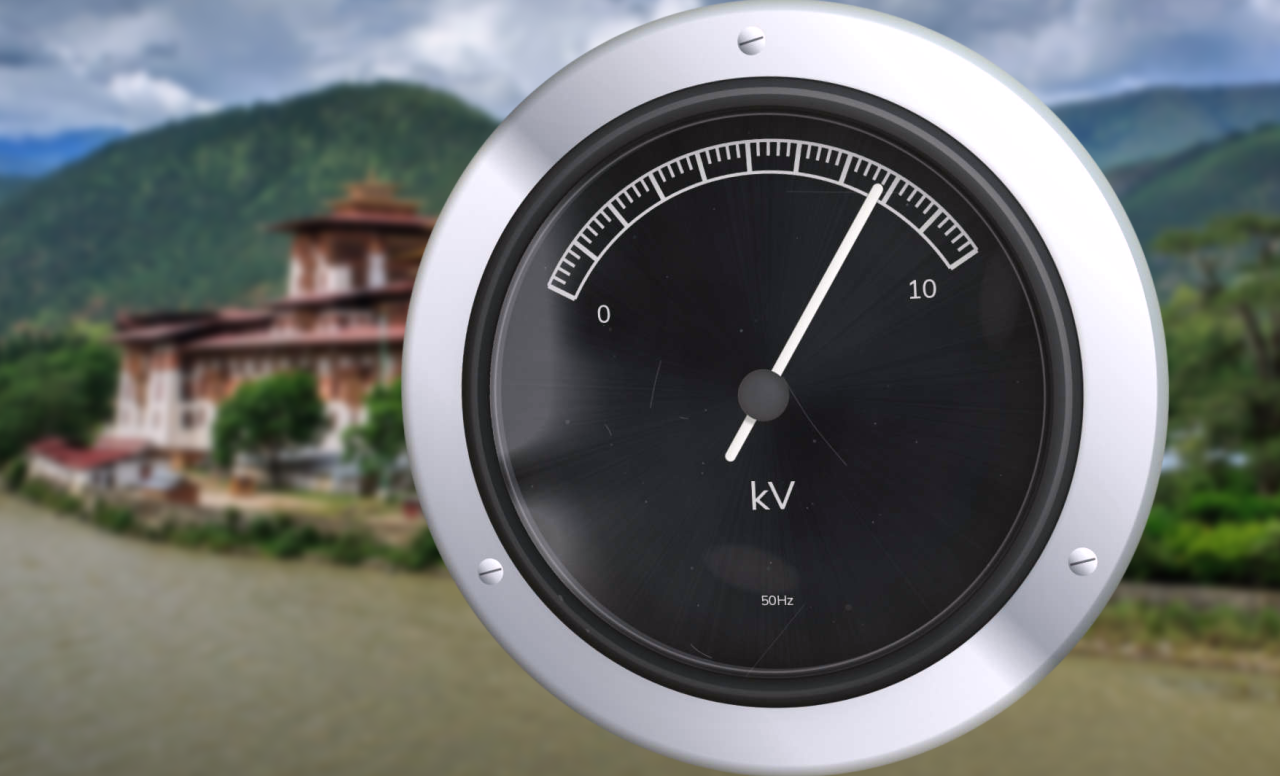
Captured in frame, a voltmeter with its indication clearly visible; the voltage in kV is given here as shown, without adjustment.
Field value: 7.8 kV
